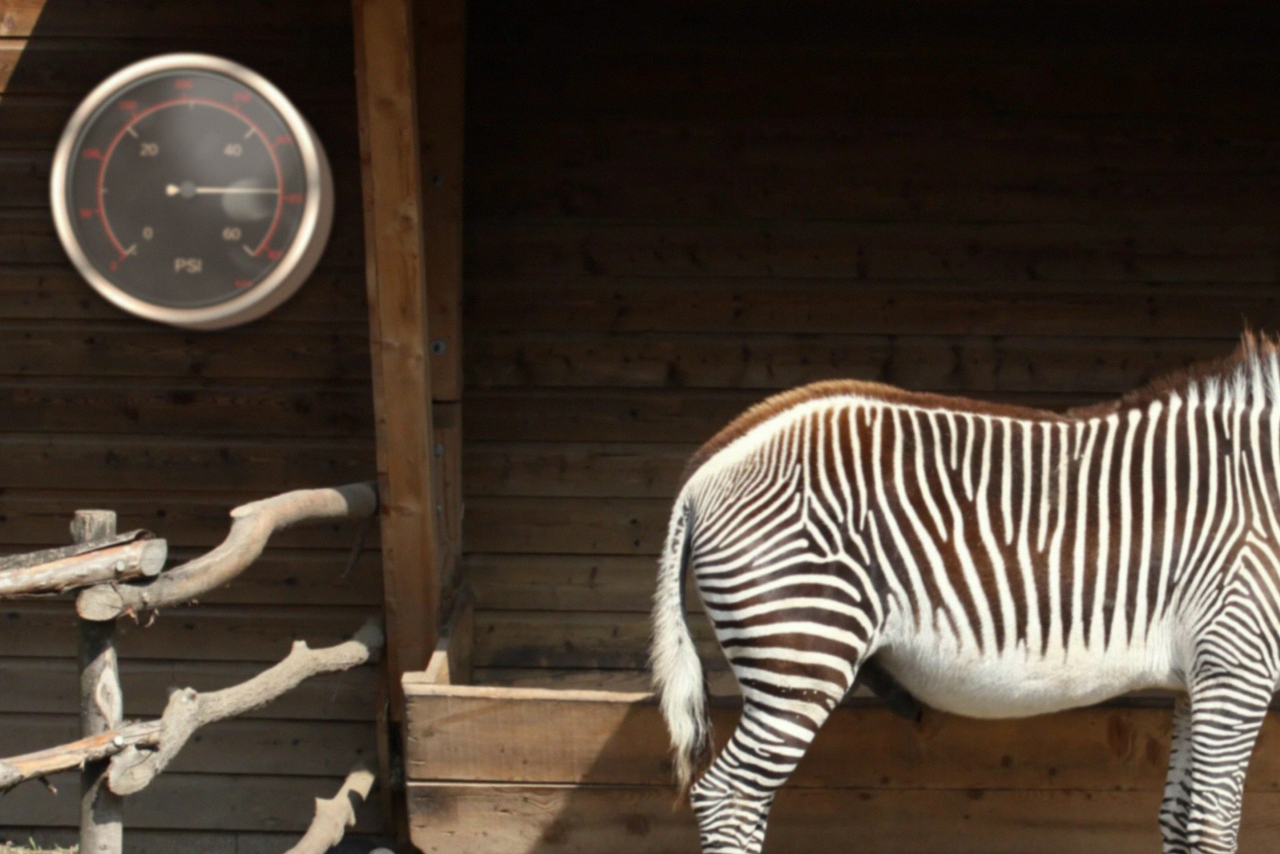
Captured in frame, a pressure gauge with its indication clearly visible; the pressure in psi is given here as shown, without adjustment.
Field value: 50 psi
